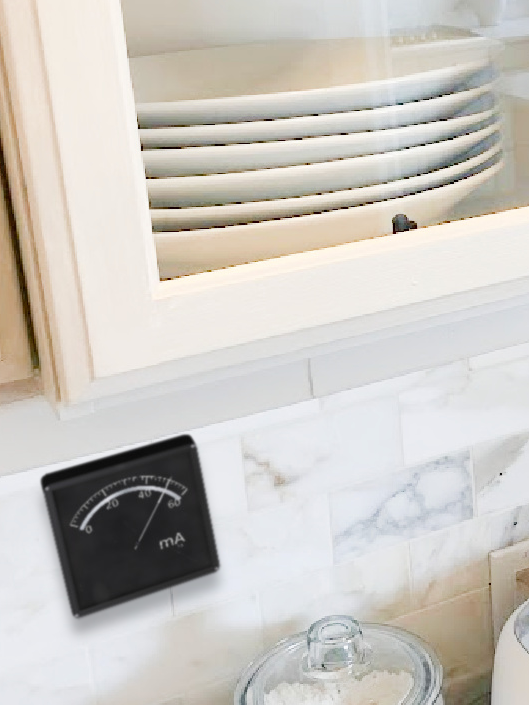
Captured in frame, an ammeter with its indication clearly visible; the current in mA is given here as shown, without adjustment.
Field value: 50 mA
